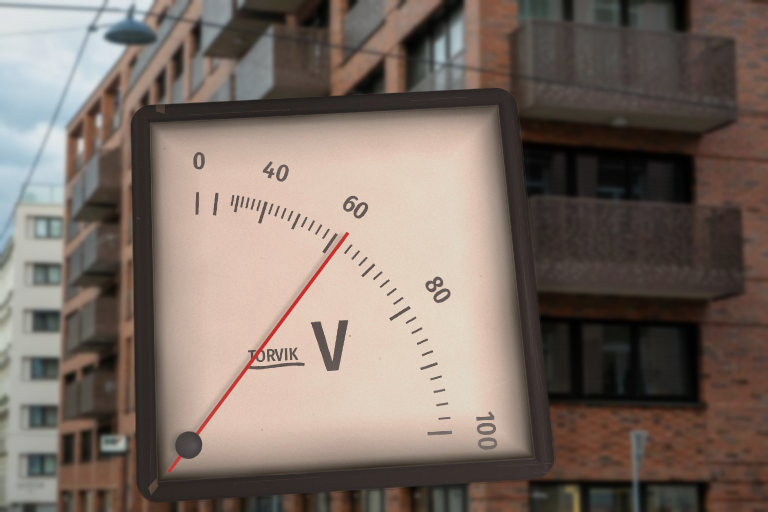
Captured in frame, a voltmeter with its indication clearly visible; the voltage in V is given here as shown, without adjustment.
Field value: 62 V
